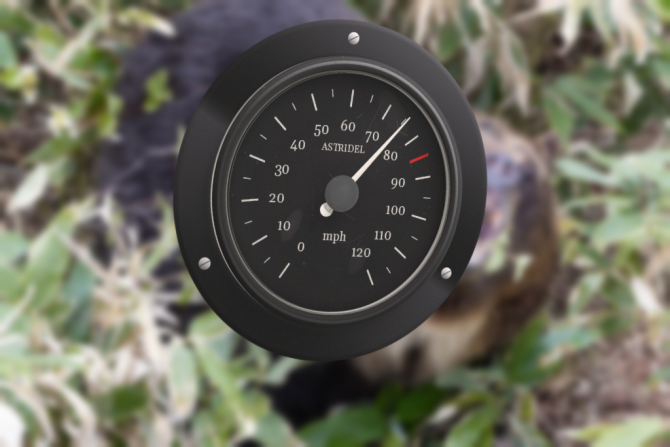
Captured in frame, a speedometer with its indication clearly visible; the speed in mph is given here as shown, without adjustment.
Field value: 75 mph
